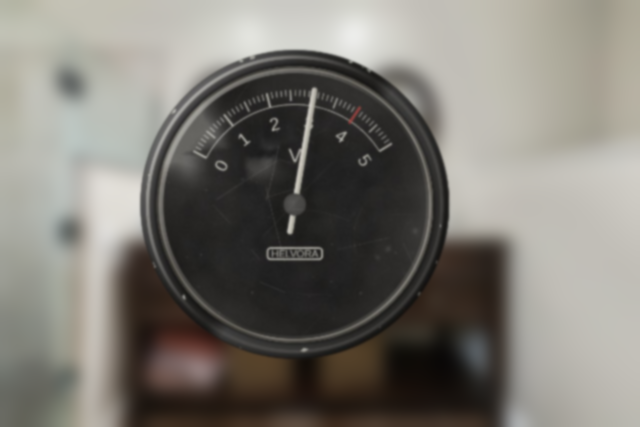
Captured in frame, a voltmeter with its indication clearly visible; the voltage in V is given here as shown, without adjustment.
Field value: 3 V
